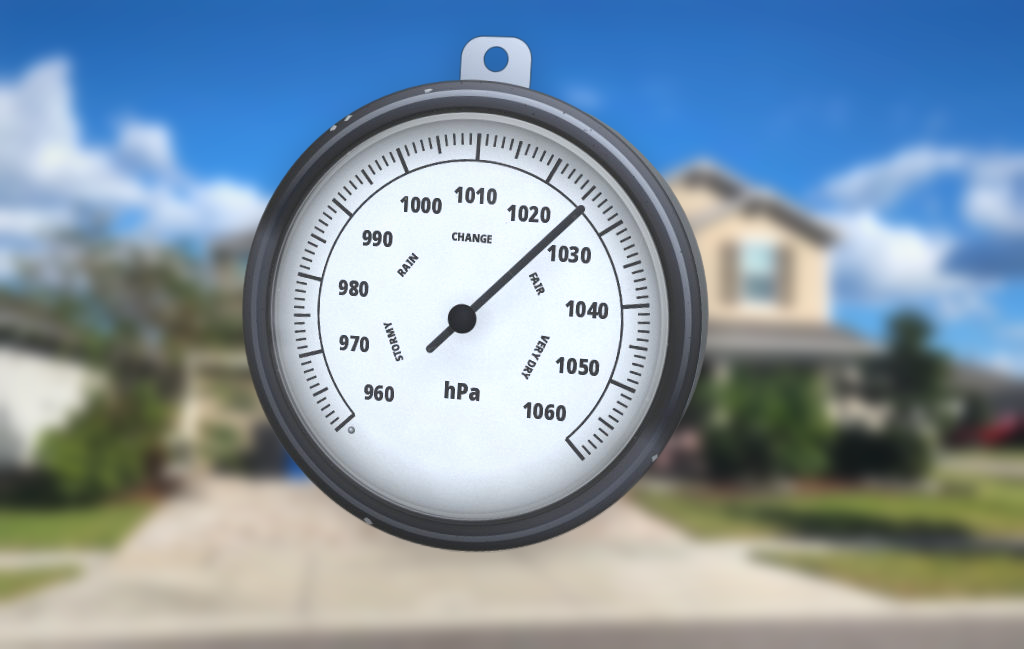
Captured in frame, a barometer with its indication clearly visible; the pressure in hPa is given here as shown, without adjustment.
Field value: 1026 hPa
